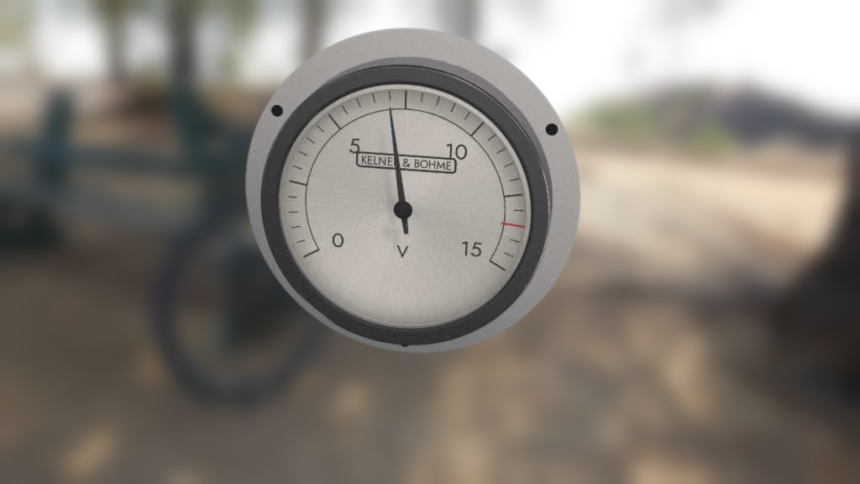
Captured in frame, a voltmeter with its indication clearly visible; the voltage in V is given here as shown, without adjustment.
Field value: 7 V
